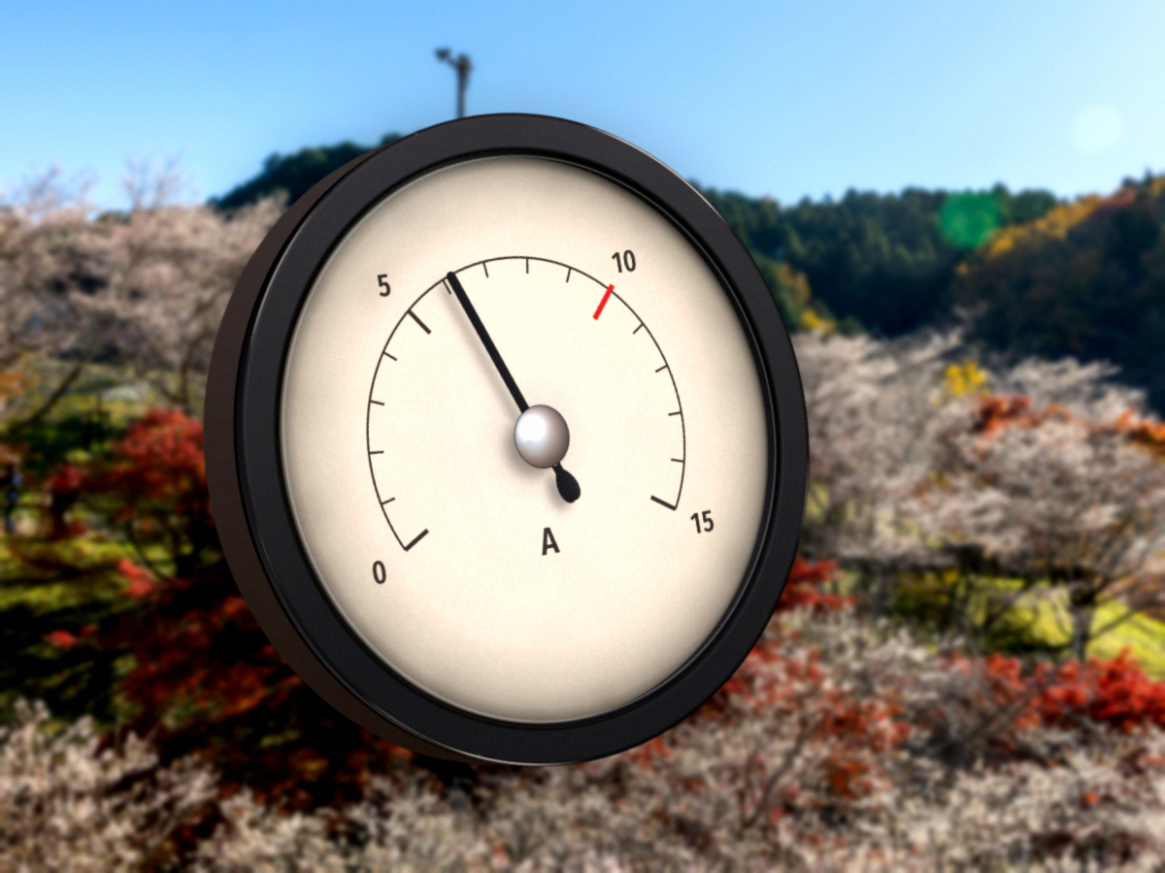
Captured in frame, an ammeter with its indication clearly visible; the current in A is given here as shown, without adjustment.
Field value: 6 A
